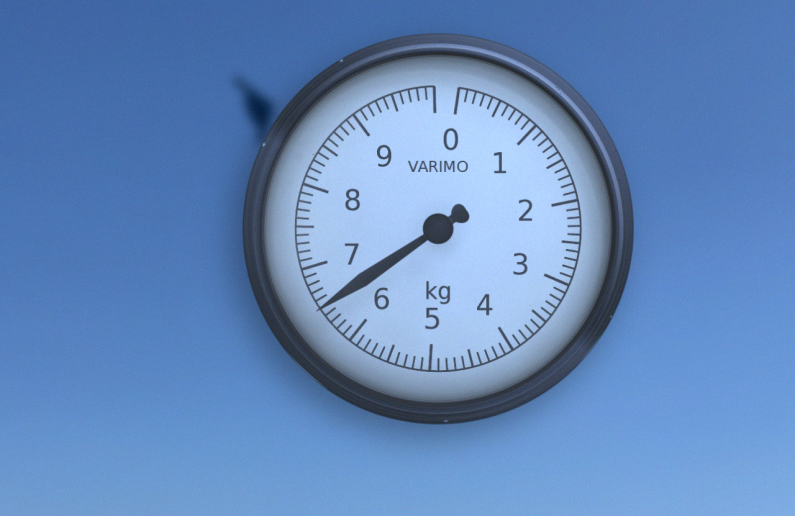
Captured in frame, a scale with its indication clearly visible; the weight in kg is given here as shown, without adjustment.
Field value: 6.5 kg
